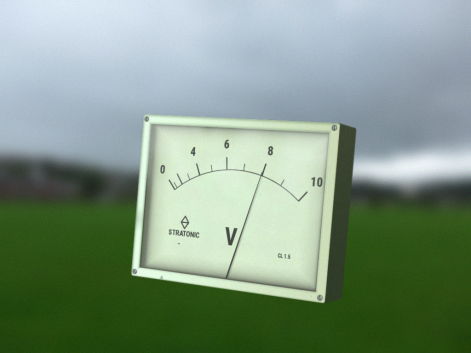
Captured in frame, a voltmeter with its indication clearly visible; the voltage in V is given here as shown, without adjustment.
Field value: 8 V
